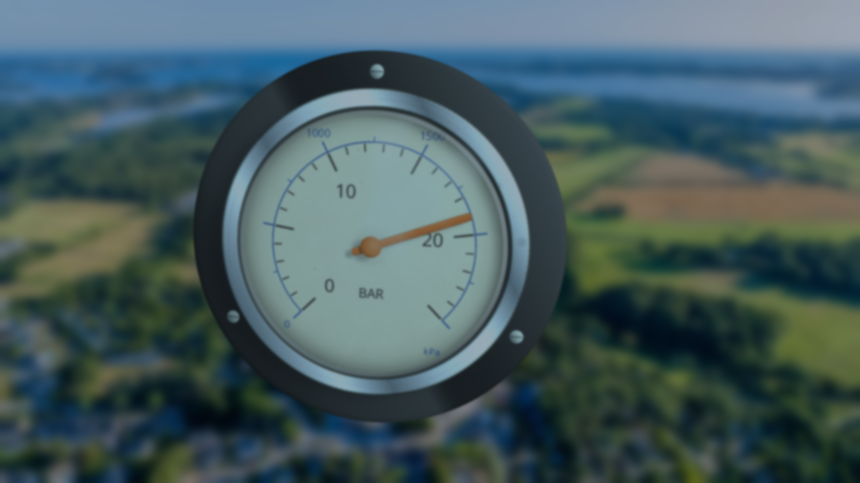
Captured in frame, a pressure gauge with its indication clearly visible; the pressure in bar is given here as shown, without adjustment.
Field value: 19 bar
